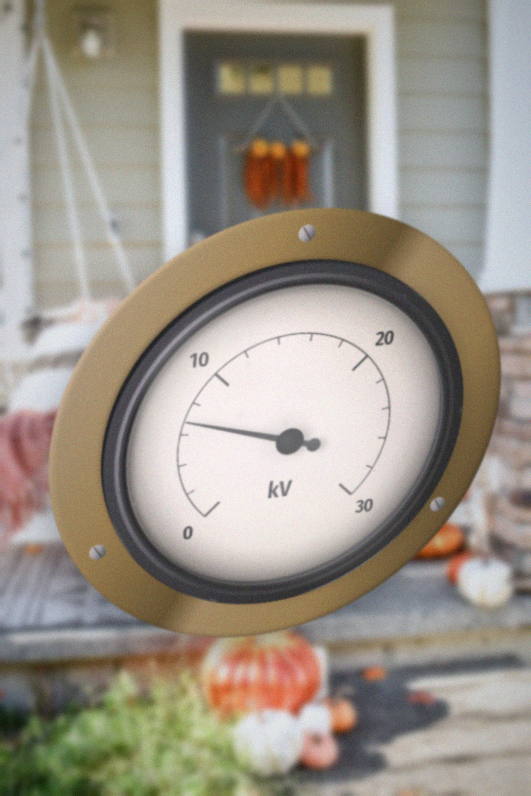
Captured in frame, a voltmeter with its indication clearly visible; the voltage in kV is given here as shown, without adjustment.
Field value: 7 kV
